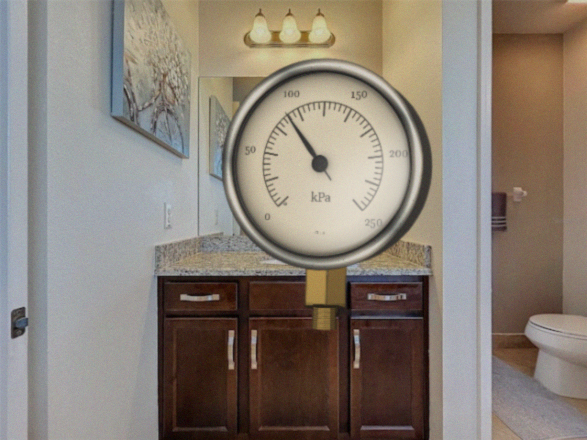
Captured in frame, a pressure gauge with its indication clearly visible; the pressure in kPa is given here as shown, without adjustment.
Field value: 90 kPa
